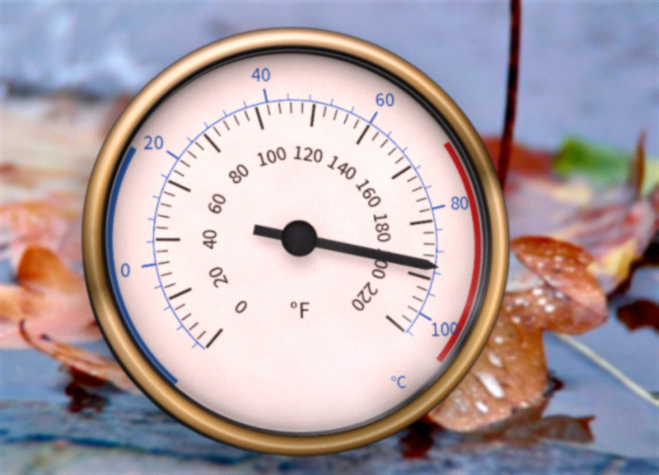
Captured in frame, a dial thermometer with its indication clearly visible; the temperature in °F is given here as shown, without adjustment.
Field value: 196 °F
